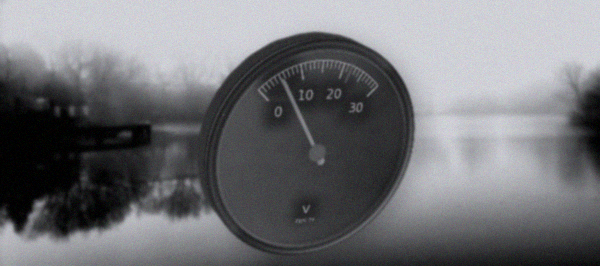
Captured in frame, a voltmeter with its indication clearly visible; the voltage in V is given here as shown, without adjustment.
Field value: 5 V
